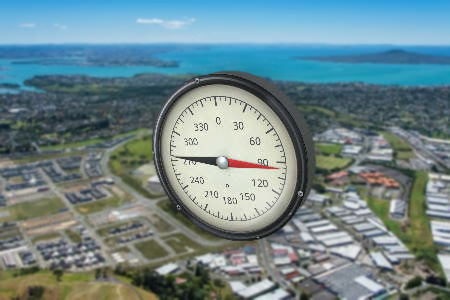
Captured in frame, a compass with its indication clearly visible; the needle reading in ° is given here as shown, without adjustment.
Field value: 95 °
